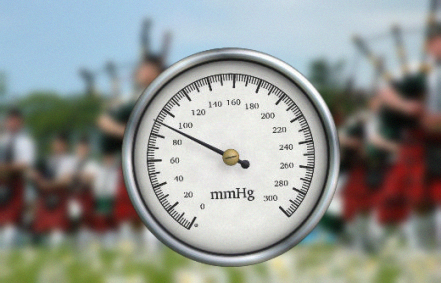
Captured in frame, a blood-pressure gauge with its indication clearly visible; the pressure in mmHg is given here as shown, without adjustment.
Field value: 90 mmHg
